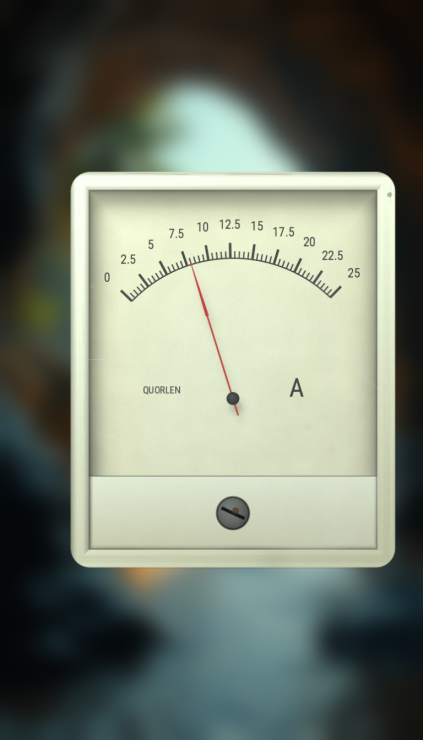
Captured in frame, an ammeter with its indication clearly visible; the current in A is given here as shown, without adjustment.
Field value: 8 A
